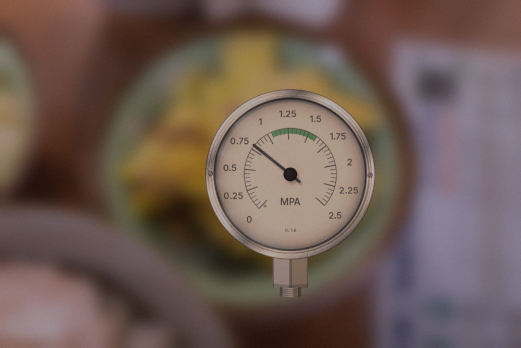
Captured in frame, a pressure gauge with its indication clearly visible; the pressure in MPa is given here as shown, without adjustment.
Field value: 0.8 MPa
